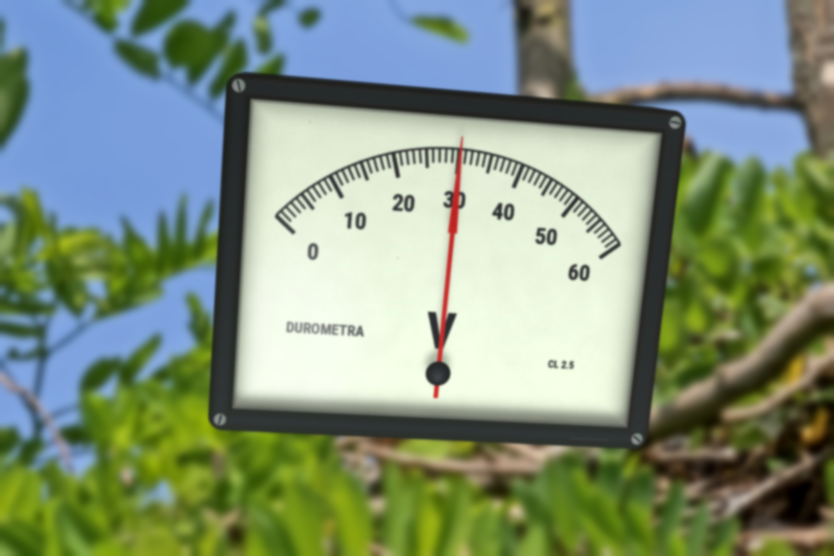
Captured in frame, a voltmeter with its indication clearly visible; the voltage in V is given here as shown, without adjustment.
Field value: 30 V
